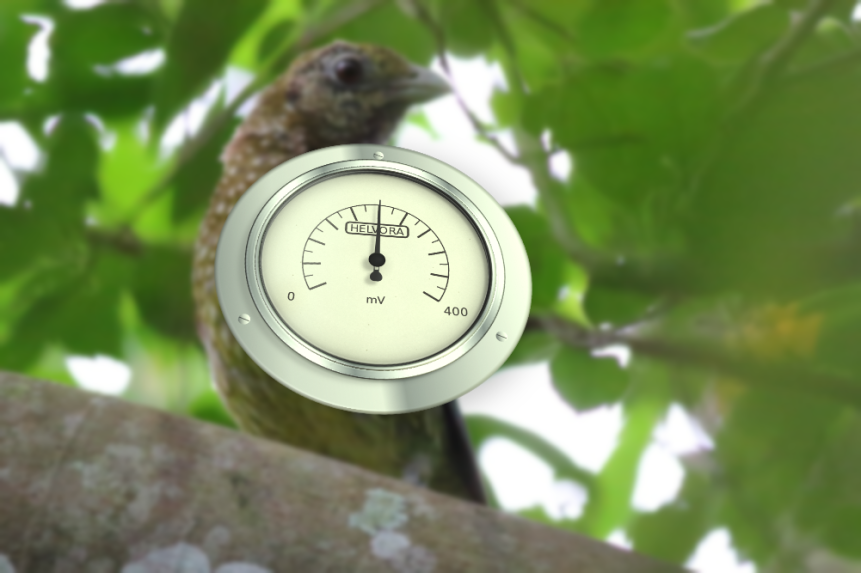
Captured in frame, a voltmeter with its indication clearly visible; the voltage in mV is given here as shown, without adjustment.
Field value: 200 mV
